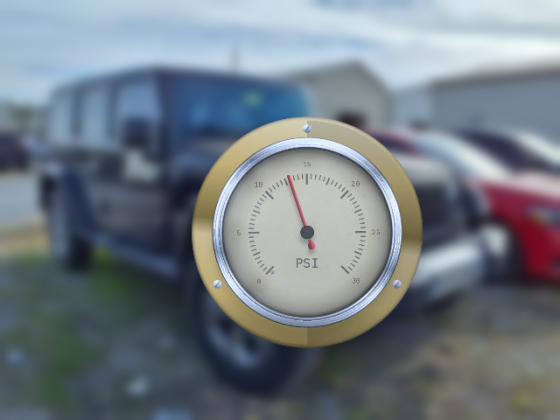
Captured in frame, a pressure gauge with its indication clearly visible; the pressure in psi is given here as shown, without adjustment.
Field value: 13 psi
